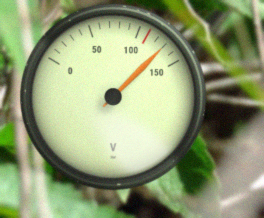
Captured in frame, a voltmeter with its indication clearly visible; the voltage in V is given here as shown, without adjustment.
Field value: 130 V
